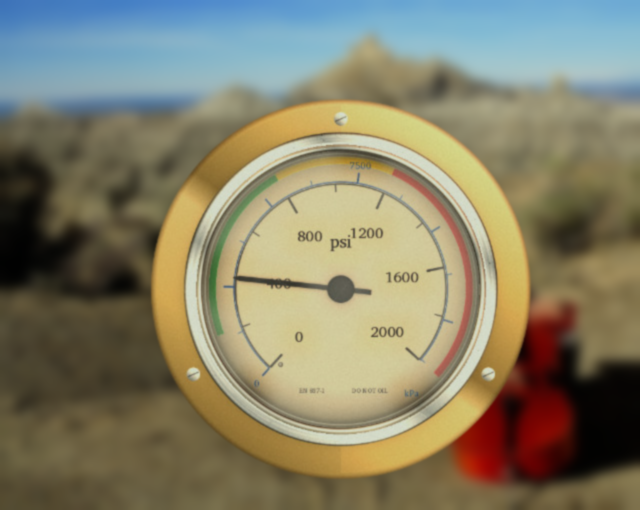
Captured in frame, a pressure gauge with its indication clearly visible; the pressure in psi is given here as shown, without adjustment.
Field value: 400 psi
